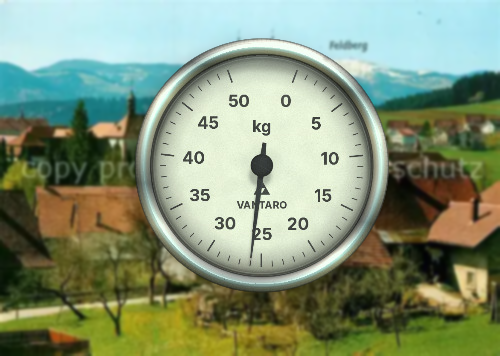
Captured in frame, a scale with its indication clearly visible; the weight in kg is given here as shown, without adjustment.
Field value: 26 kg
